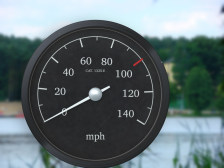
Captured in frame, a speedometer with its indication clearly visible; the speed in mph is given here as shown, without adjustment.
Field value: 0 mph
